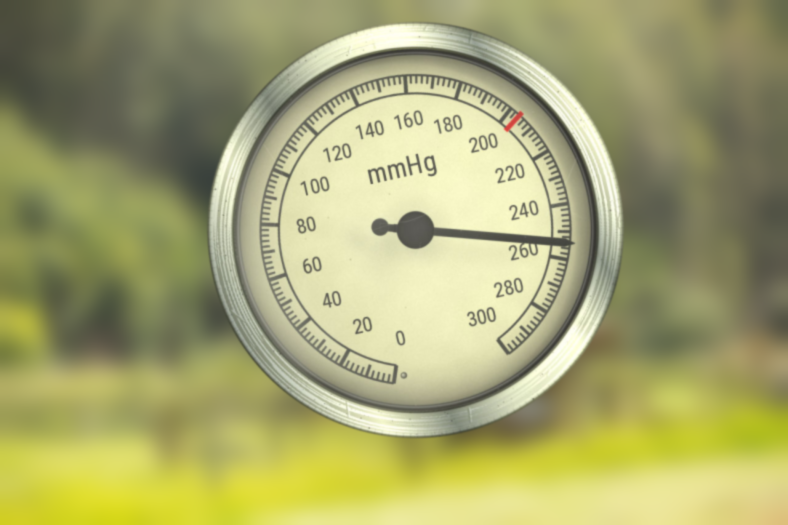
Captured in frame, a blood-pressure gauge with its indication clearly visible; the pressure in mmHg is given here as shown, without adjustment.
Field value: 254 mmHg
